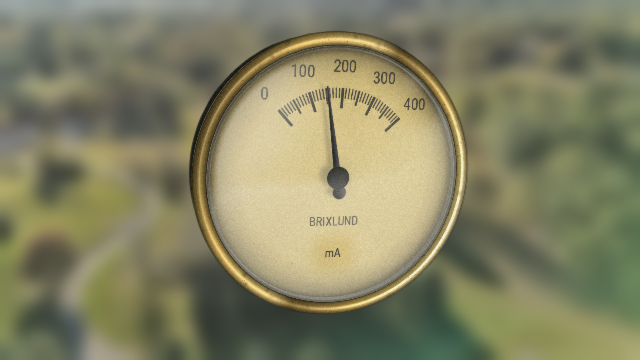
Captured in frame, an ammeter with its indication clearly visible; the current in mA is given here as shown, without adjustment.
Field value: 150 mA
